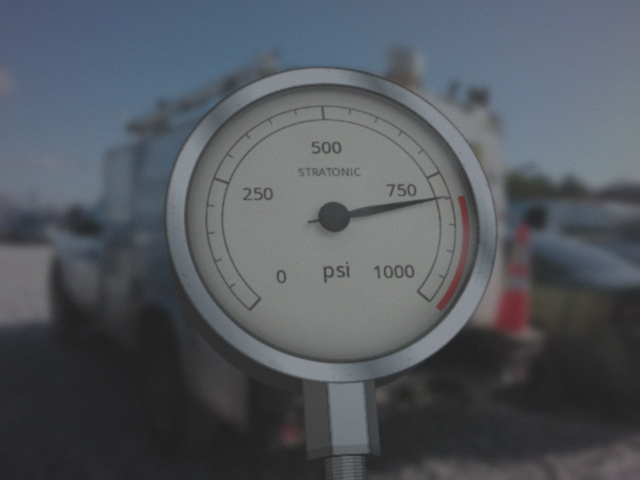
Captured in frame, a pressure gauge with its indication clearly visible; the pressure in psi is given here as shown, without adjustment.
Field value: 800 psi
